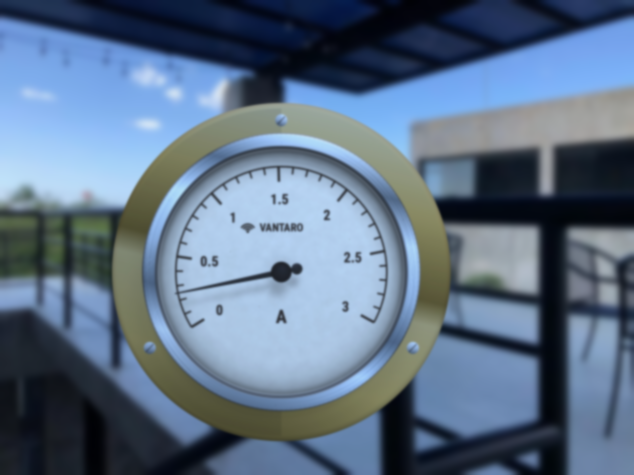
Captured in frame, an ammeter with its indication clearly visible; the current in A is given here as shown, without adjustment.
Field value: 0.25 A
